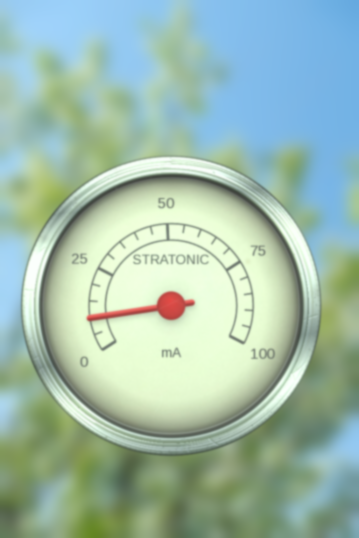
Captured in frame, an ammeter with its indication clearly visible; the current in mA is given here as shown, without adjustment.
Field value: 10 mA
